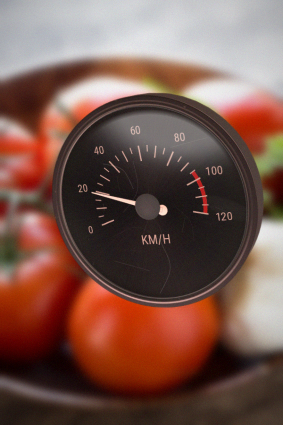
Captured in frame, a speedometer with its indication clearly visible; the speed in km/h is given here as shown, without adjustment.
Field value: 20 km/h
